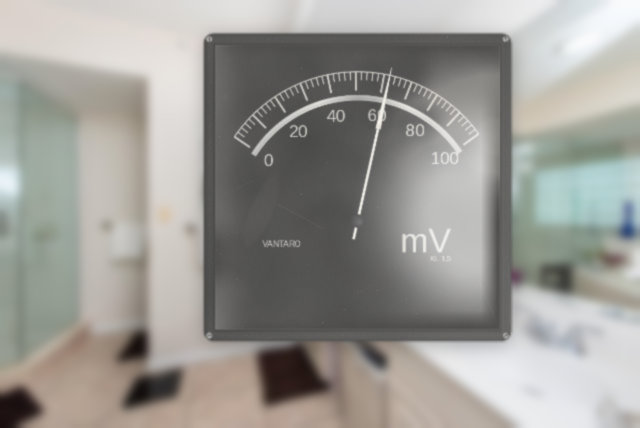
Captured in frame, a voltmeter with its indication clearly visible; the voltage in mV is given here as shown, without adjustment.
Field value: 62 mV
